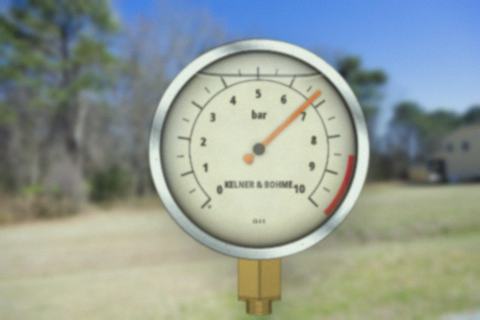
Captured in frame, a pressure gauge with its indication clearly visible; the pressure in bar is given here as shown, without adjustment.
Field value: 6.75 bar
